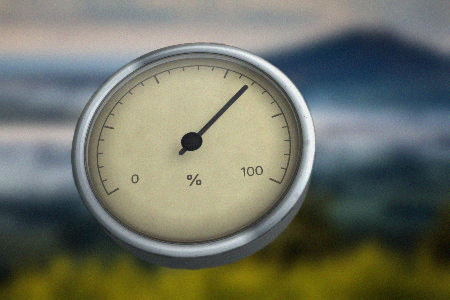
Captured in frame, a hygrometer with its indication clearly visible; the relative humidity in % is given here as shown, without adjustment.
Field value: 68 %
